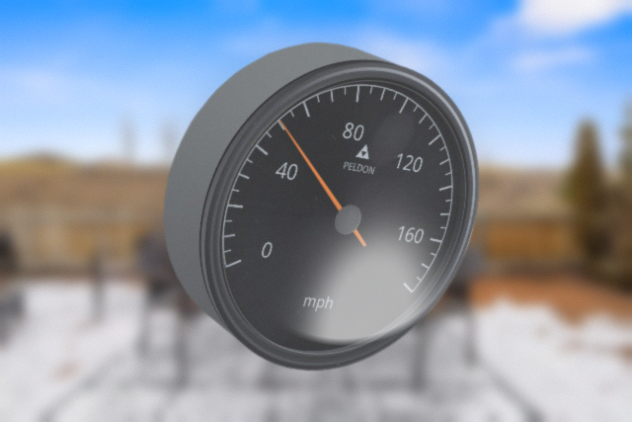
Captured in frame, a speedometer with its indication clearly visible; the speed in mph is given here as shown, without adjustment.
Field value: 50 mph
